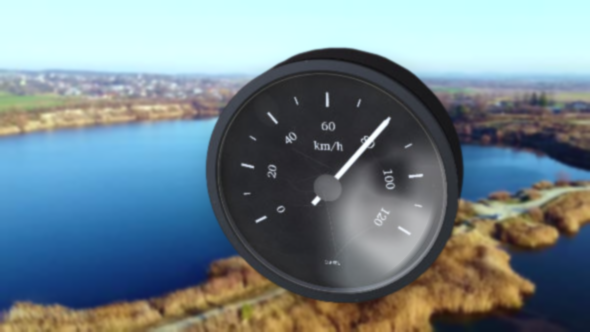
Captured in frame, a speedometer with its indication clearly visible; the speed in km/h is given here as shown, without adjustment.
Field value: 80 km/h
